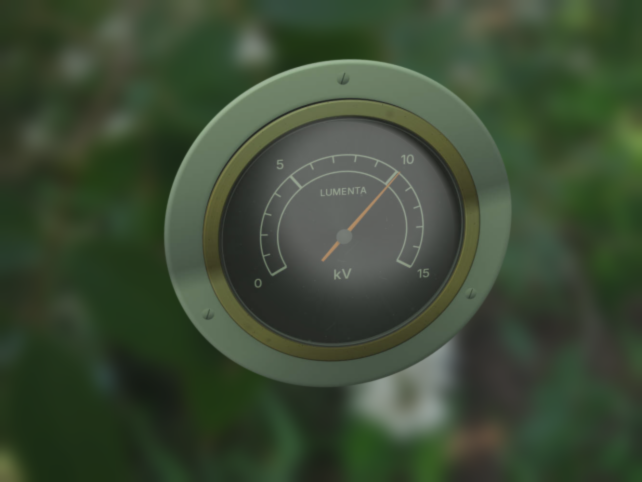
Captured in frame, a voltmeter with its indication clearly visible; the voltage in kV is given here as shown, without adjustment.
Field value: 10 kV
